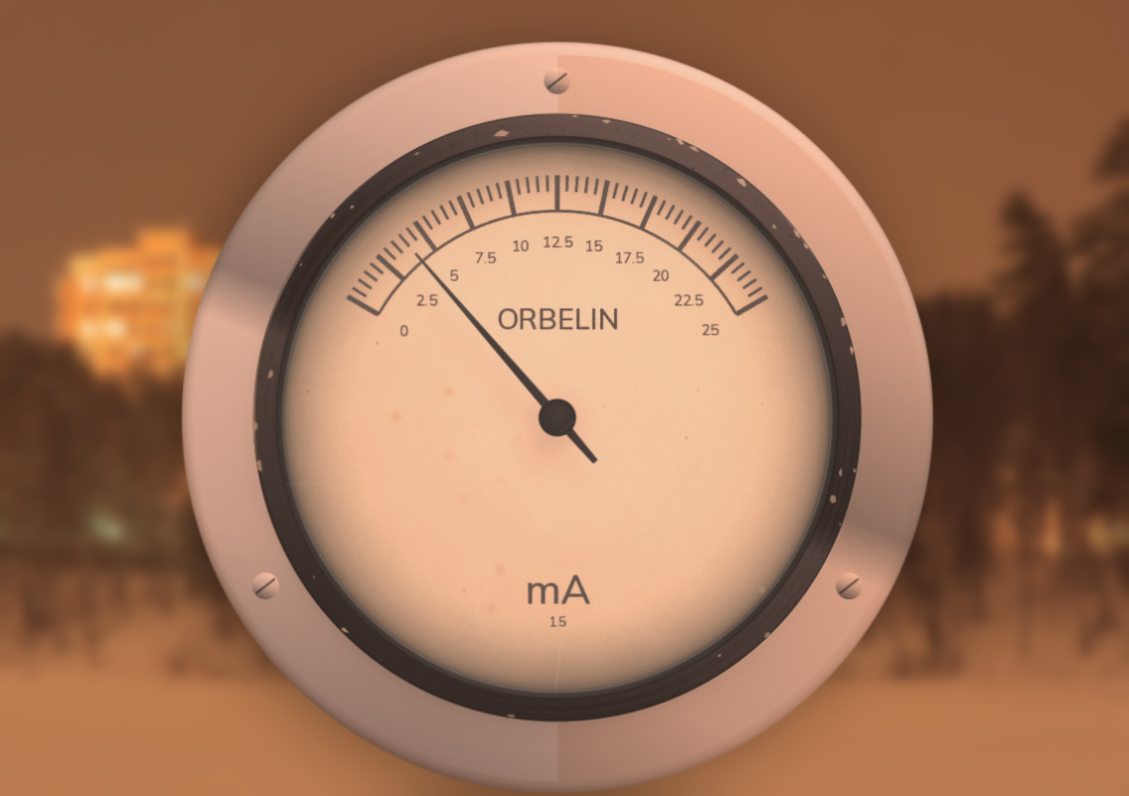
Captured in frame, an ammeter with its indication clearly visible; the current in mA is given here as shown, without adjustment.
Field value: 4 mA
